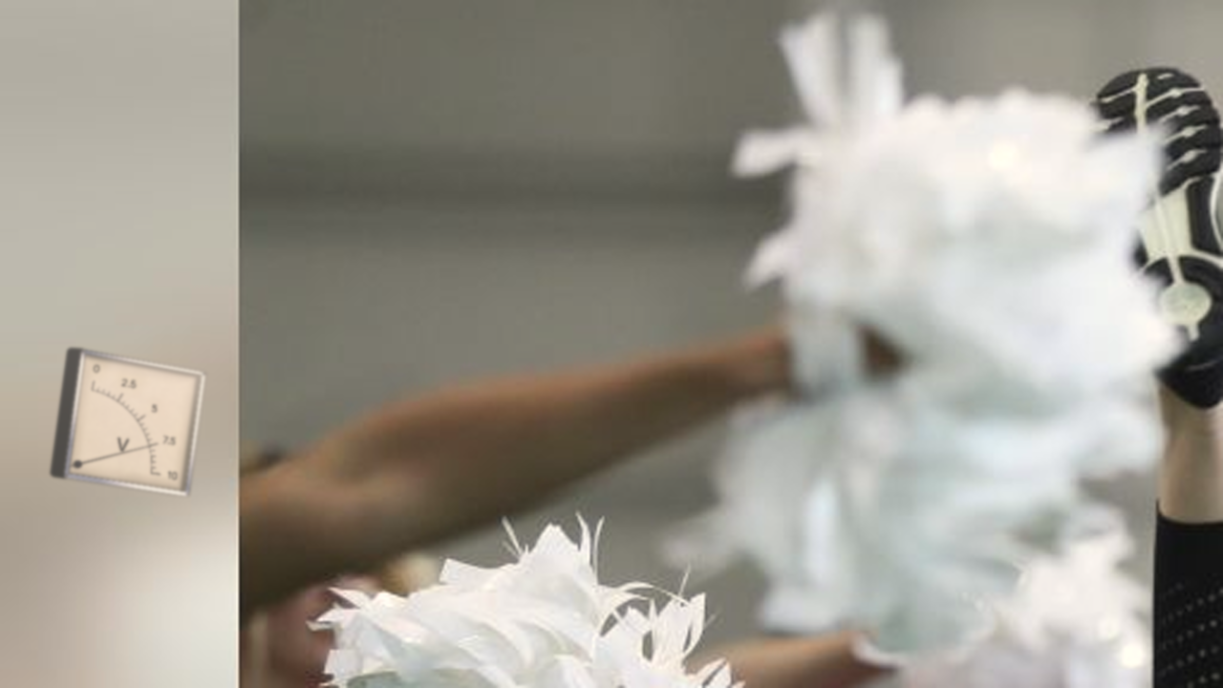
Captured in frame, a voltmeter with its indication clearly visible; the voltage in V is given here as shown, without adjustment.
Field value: 7.5 V
